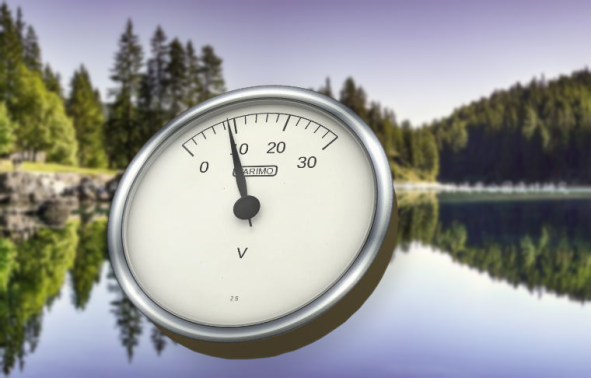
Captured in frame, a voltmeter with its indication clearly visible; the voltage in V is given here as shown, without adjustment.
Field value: 9 V
